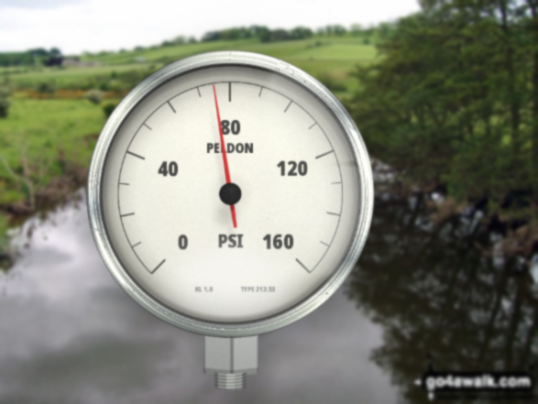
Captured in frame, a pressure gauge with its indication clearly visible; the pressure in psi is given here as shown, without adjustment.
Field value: 75 psi
